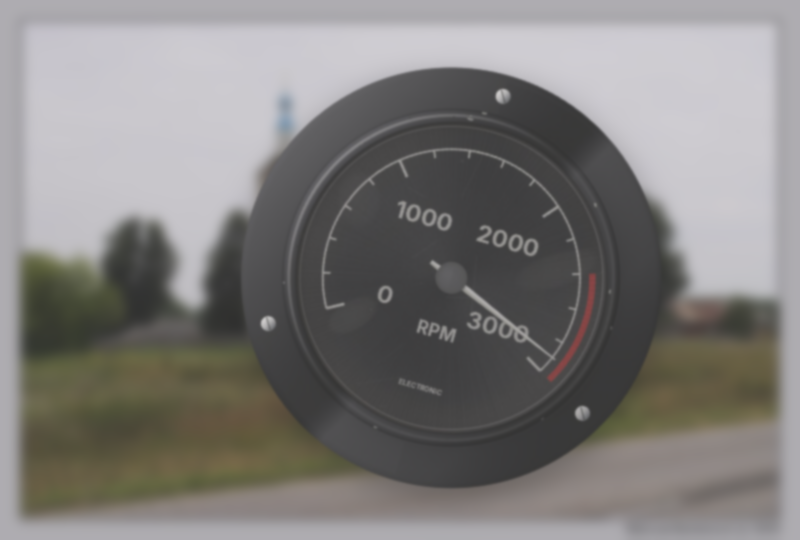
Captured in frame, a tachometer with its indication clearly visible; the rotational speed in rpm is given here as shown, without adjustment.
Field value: 2900 rpm
